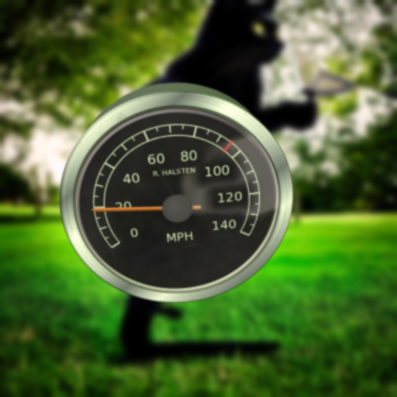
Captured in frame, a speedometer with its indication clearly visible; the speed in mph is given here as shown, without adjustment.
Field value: 20 mph
